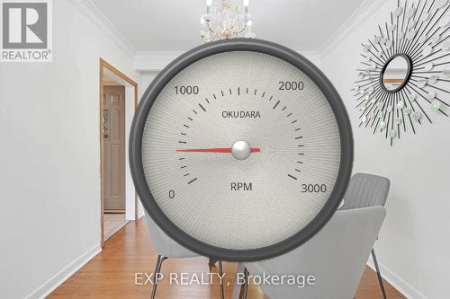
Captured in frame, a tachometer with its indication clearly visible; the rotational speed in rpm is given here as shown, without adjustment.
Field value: 400 rpm
